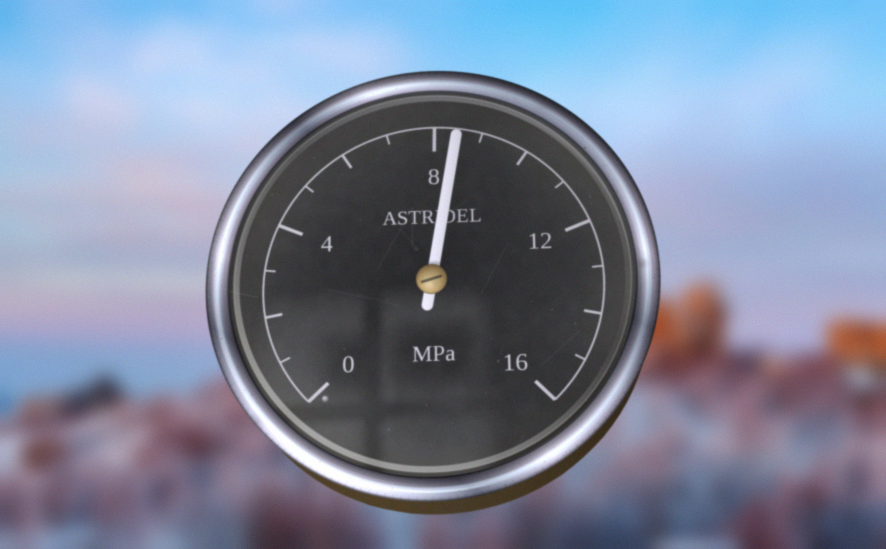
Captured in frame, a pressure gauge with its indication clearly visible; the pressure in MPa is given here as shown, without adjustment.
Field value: 8.5 MPa
